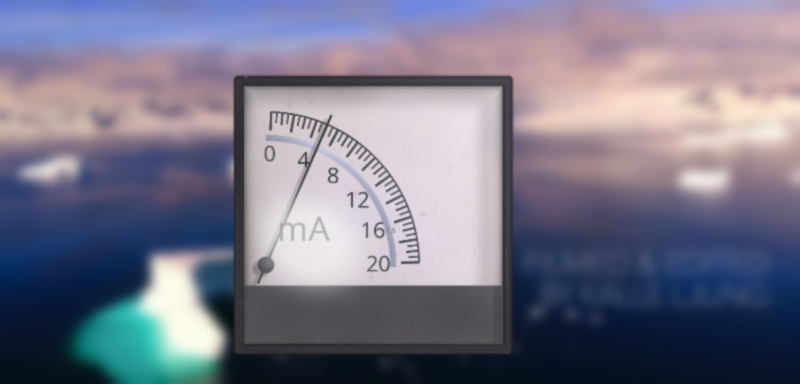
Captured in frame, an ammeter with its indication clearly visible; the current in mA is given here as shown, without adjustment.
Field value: 5 mA
